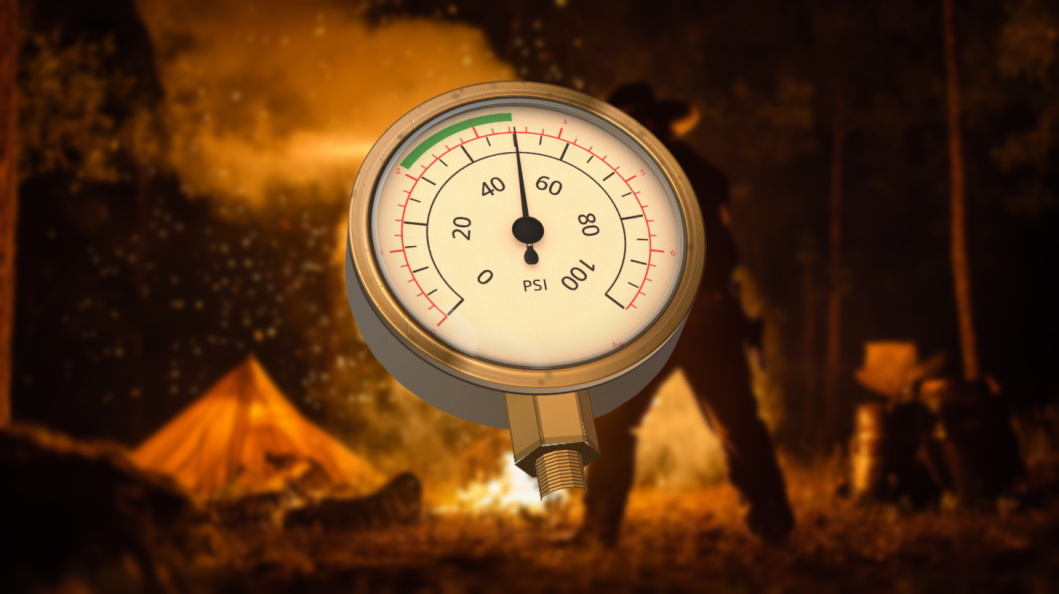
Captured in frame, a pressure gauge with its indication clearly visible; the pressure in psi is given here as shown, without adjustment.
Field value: 50 psi
